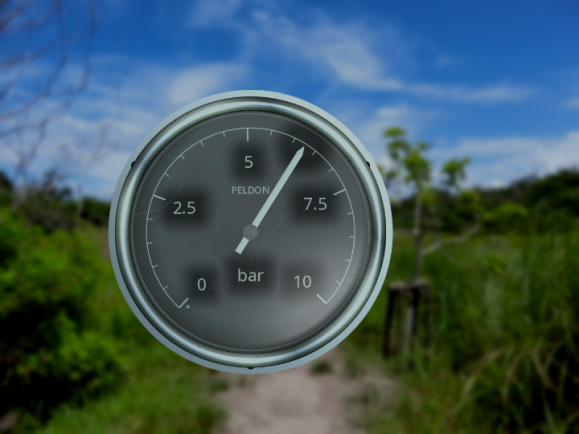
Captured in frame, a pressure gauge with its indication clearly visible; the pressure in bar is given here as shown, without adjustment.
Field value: 6.25 bar
